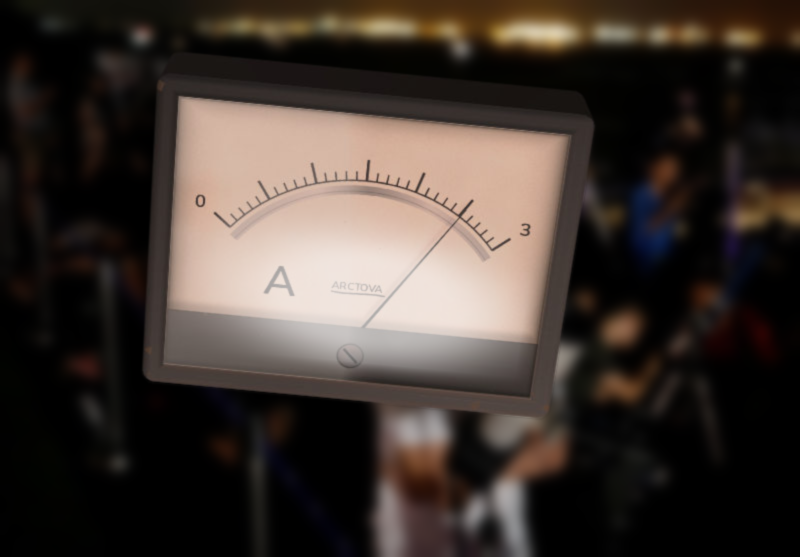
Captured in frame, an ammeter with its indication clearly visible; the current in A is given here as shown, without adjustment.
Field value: 2.5 A
